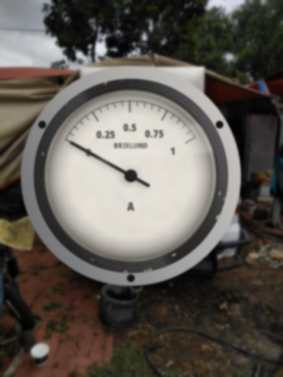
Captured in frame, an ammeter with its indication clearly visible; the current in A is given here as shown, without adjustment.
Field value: 0 A
